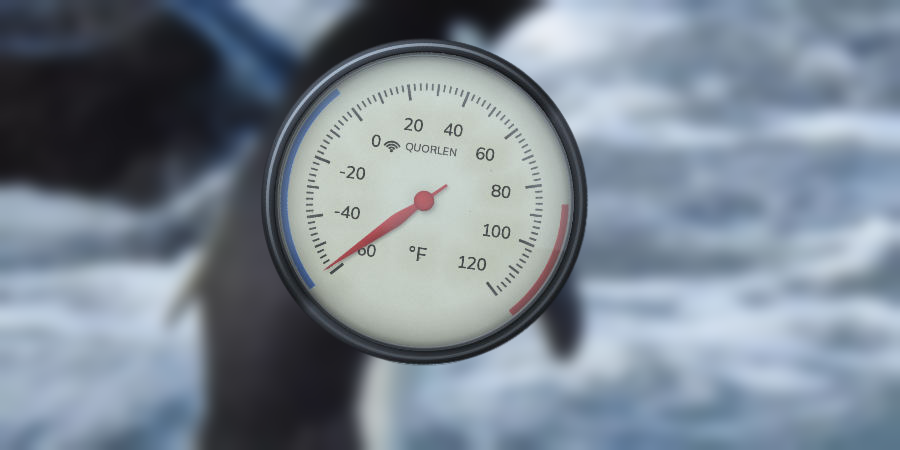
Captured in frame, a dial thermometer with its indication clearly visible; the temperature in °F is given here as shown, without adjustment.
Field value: -58 °F
